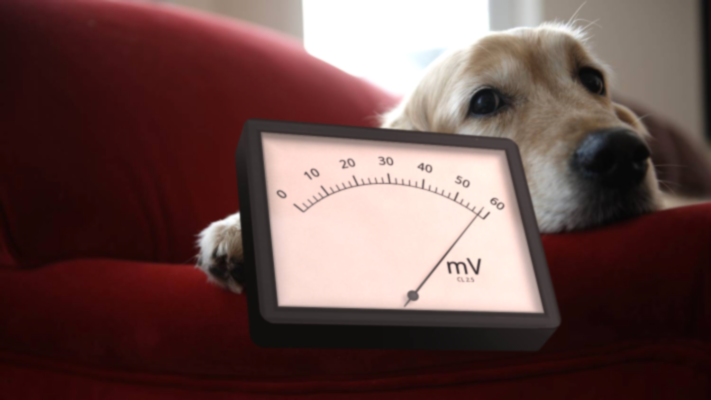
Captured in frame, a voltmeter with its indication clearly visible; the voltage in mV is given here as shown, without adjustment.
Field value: 58 mV
